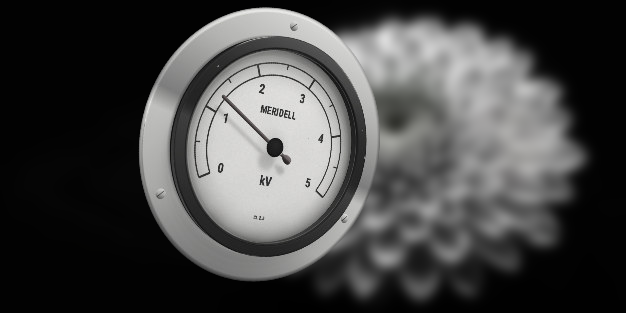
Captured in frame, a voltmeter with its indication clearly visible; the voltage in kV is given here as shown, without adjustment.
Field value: 1.25 kV
